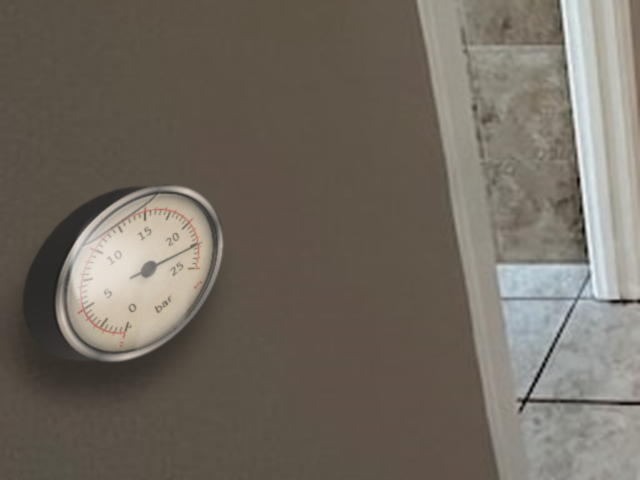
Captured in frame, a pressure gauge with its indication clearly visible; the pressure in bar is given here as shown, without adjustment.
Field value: 22.5 bar
